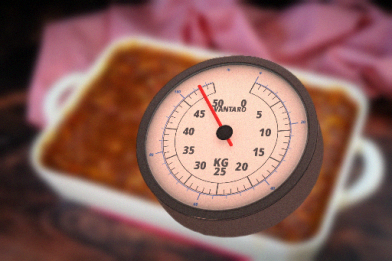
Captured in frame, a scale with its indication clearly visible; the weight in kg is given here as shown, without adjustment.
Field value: 48 kg
